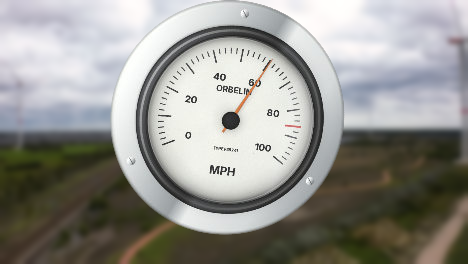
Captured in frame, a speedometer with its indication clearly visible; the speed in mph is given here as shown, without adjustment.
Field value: 60 mph
